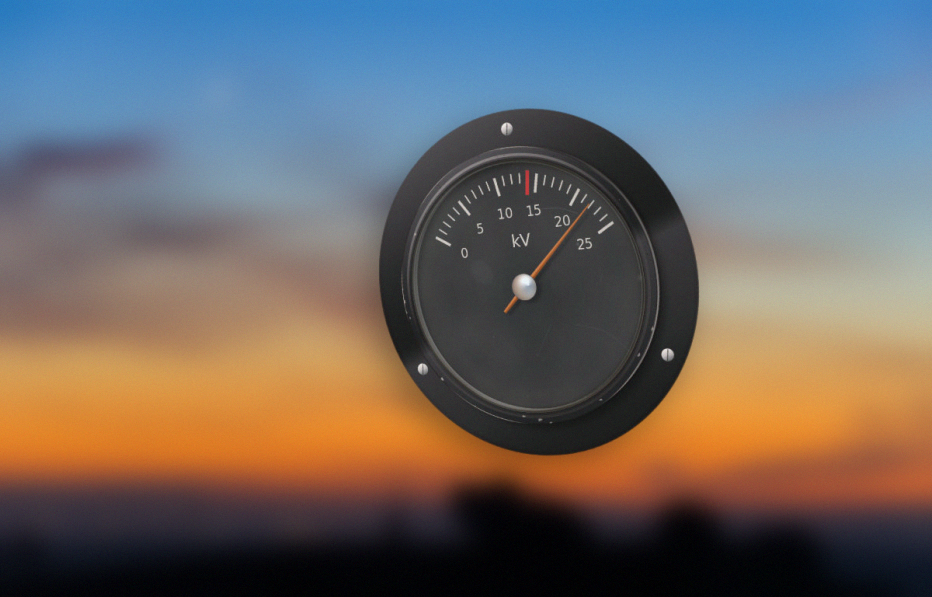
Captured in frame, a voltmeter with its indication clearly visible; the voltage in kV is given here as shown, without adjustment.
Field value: 22 kV
